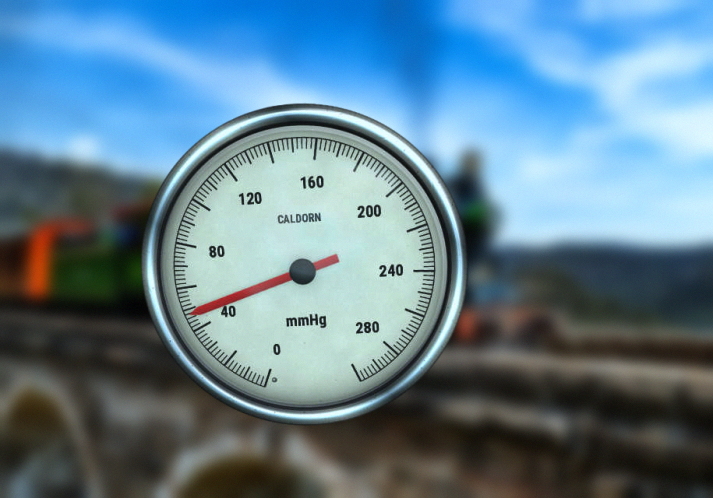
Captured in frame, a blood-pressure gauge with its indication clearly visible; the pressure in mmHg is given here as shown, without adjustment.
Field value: 48 mmHg
